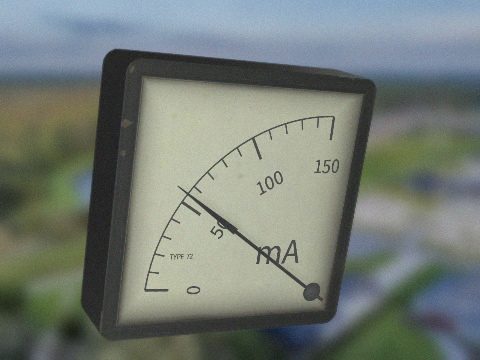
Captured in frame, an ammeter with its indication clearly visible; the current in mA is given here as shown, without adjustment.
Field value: 55 mA
